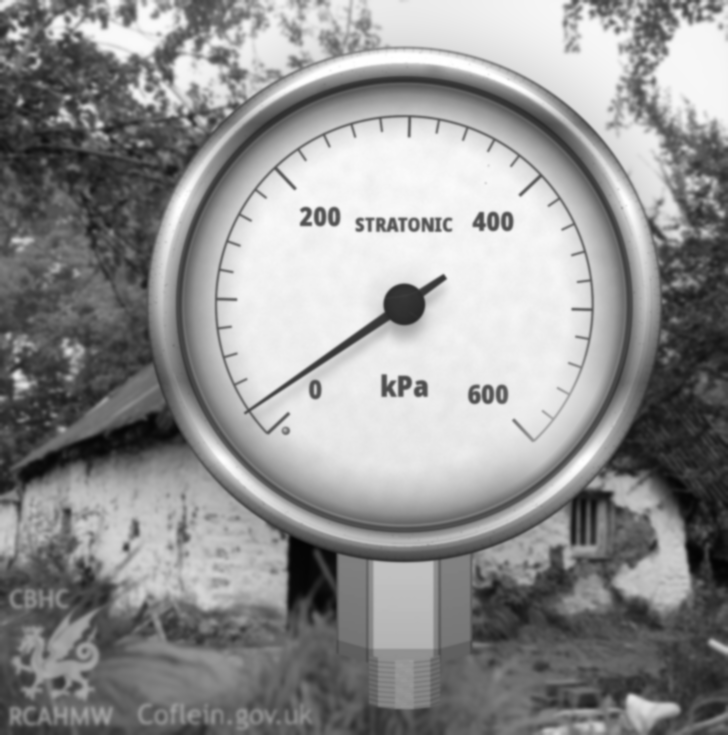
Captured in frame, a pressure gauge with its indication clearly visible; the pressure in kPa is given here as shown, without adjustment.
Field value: 20 kPa
